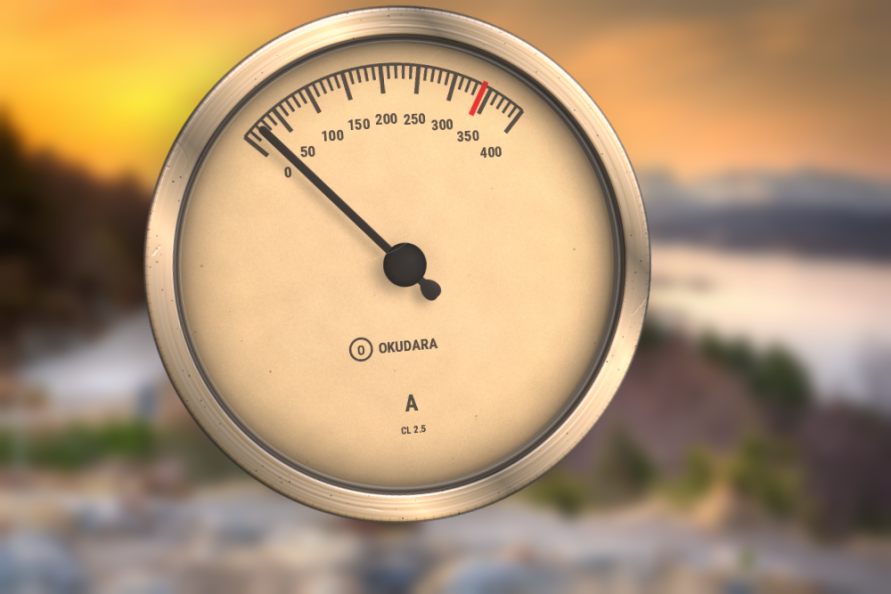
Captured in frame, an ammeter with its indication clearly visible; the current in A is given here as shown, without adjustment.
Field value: 20 A
